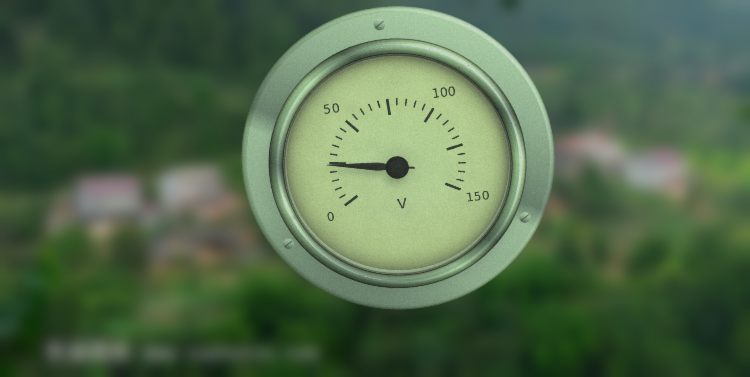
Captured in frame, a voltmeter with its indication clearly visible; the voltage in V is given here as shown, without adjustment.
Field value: 25 V
